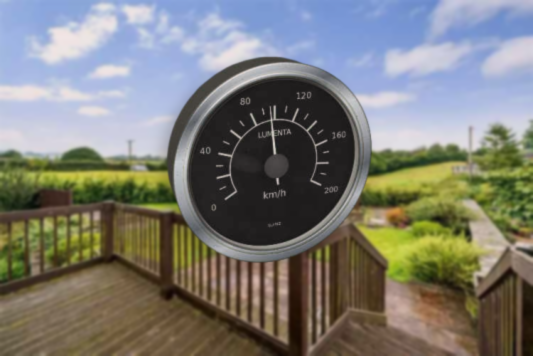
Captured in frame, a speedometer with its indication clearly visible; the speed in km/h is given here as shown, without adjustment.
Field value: 95 km/h
